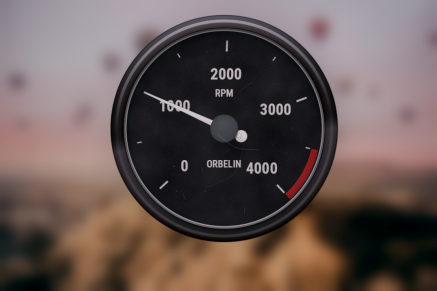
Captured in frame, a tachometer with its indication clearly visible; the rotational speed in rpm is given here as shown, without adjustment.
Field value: 1000 rpm
